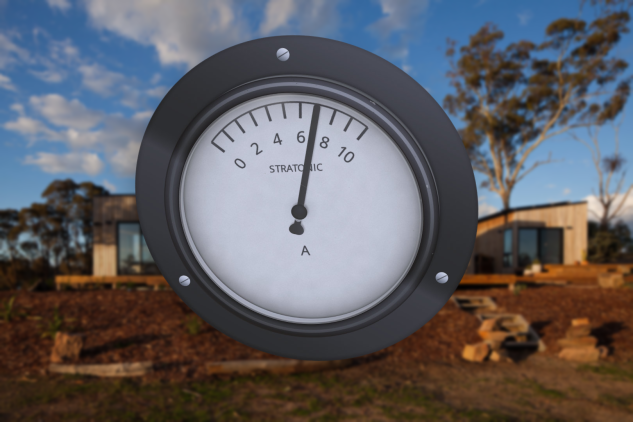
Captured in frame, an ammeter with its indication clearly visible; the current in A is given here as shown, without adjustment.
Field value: 7 A
